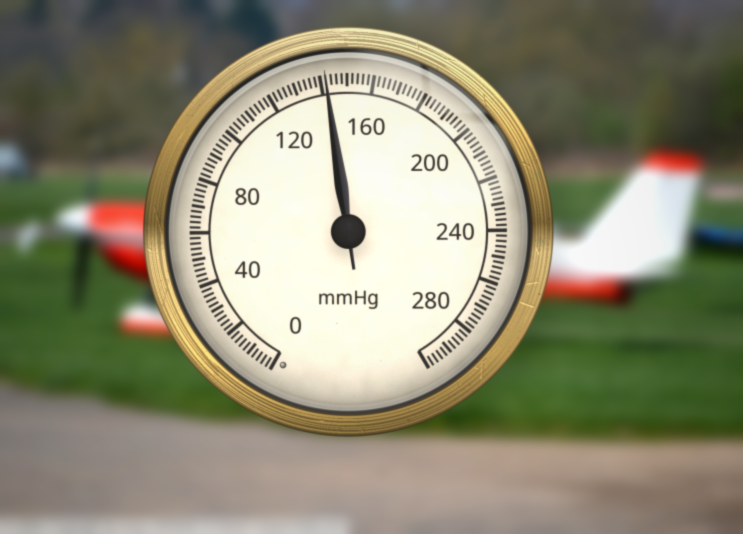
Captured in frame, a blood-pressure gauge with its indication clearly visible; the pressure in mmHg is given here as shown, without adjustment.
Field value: 142 mmHg
